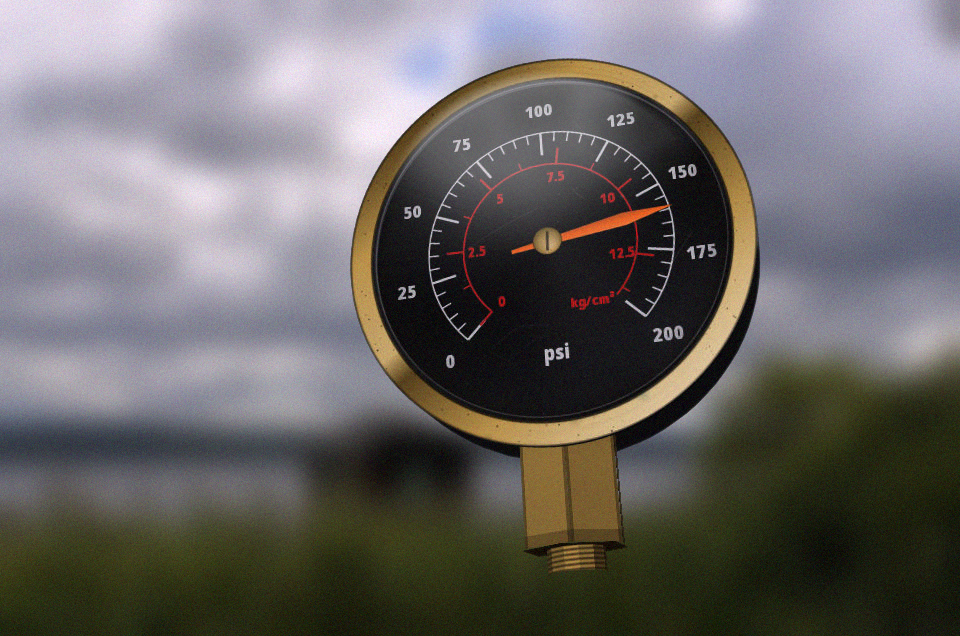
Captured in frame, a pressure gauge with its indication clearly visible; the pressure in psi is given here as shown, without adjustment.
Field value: 160 psi
